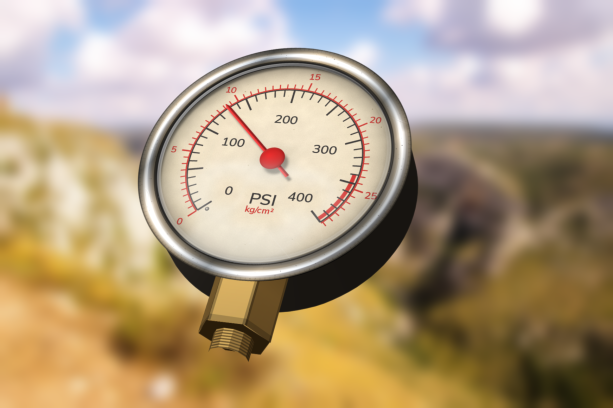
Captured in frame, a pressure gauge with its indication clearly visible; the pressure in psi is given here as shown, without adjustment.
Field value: 130 psi
